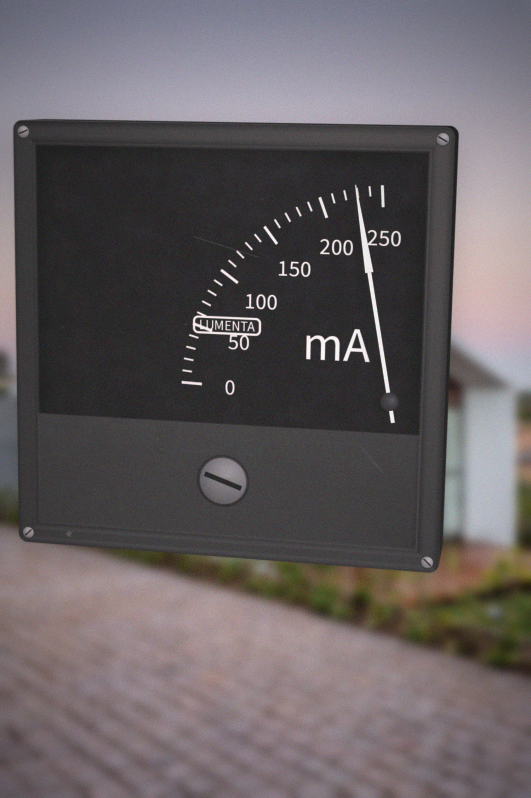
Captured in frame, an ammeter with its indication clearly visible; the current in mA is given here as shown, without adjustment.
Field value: 230 mA
